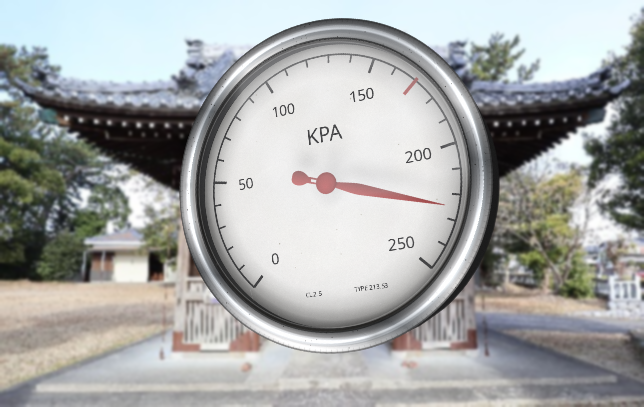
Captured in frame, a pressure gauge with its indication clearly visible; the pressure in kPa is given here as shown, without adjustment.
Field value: 225 kPa
